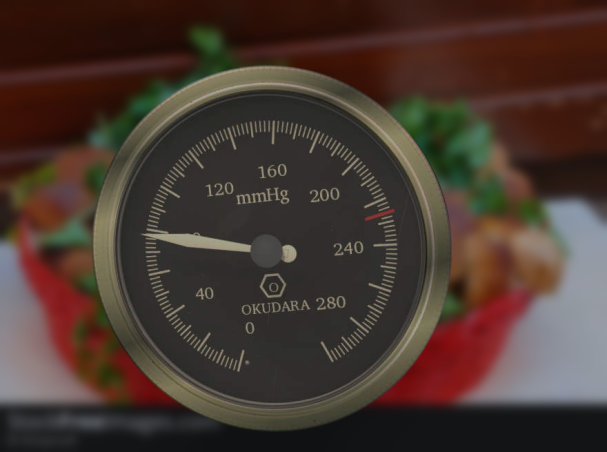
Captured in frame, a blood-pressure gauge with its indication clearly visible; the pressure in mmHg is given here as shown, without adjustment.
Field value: 78 mmHg
